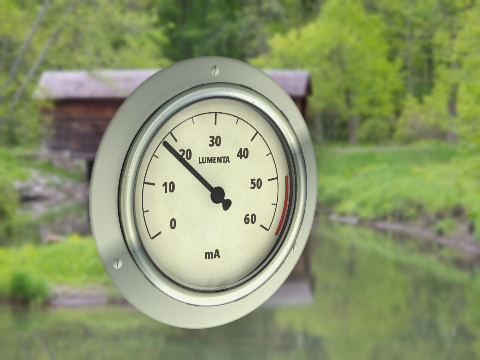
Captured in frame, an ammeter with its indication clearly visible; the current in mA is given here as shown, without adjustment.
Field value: 17.5 mA
